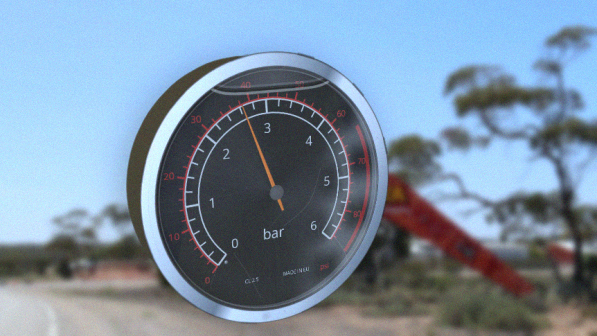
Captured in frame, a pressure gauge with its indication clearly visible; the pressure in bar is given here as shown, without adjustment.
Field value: 2.6 bar
